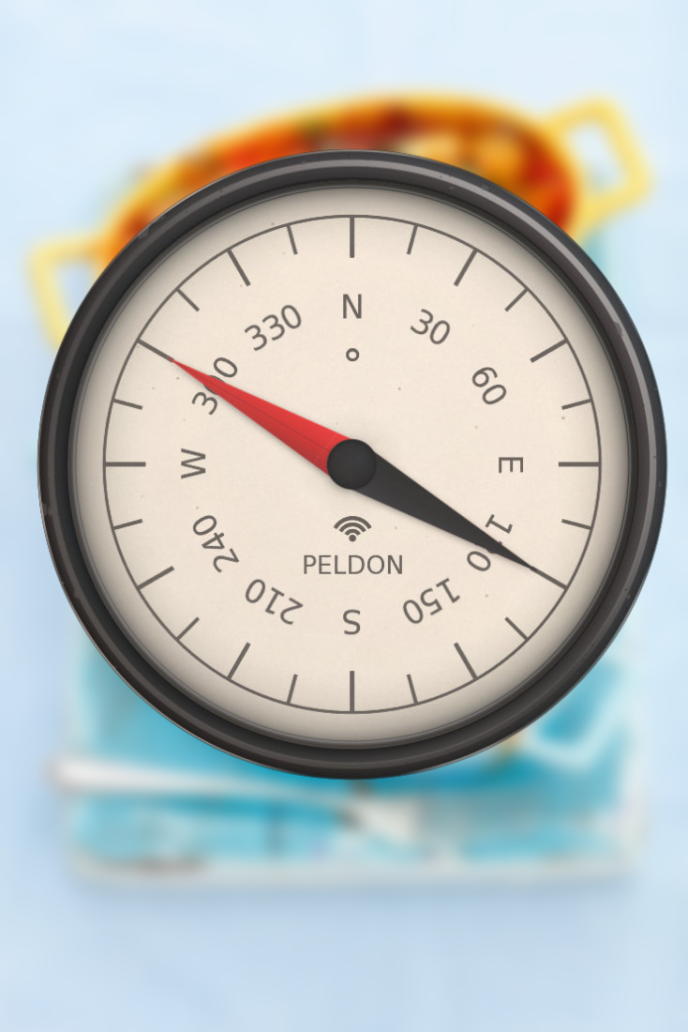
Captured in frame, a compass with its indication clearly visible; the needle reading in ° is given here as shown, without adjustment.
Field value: 300 °
